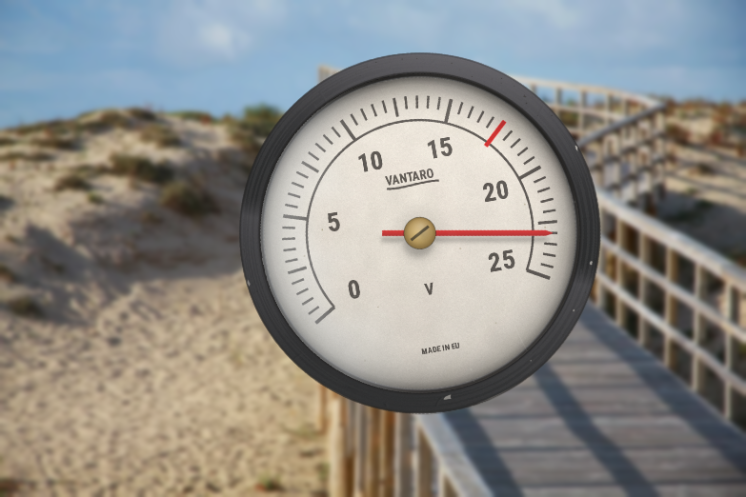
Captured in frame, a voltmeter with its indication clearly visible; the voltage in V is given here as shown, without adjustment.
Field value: 23 V
